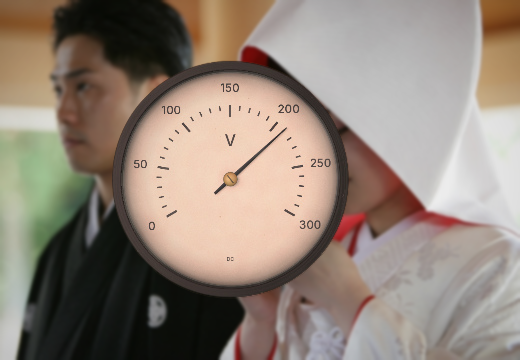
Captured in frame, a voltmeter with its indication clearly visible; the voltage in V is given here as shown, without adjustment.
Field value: 210 V
